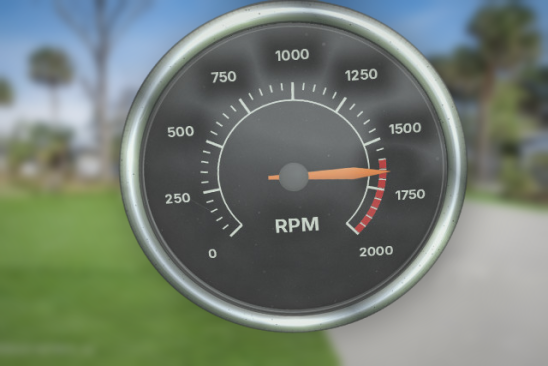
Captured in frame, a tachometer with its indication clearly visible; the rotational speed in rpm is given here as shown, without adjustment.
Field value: 1650 rpm
